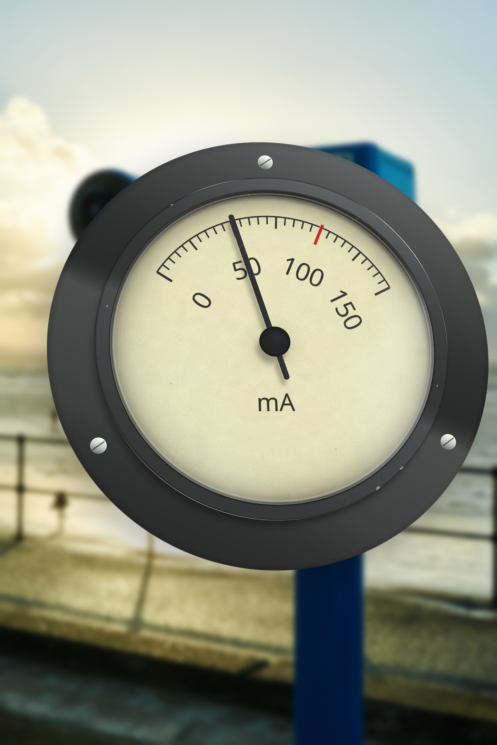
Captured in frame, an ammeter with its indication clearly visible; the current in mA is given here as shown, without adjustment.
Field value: 50 mA
